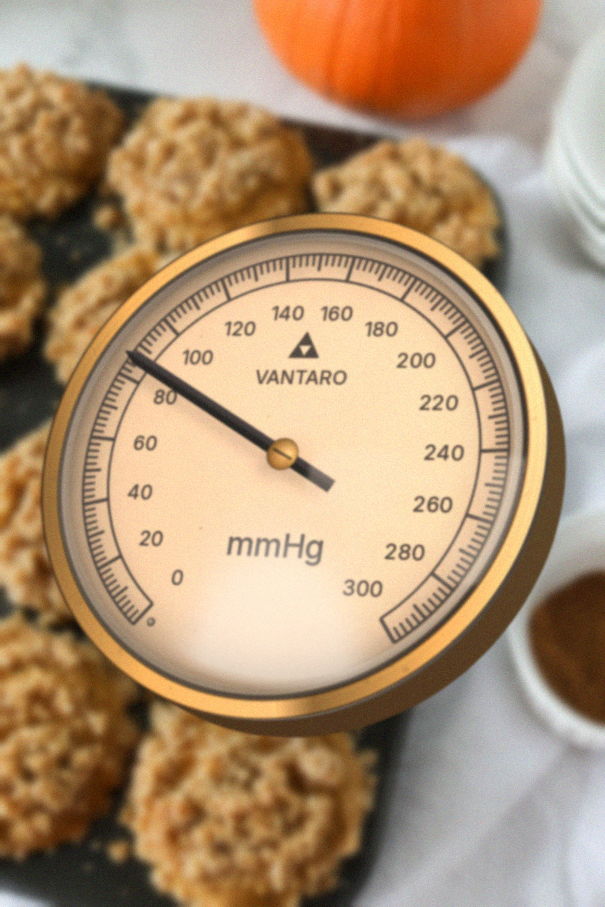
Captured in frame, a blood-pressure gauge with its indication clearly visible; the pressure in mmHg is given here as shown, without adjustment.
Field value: 86 mmHg
